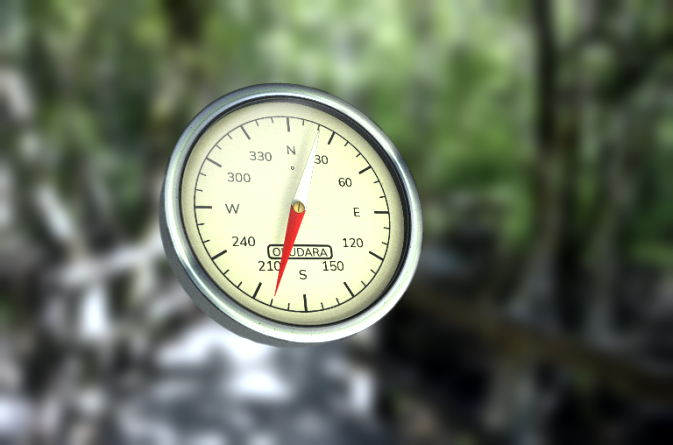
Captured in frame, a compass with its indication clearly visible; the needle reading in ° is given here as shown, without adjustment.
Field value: 200 °
